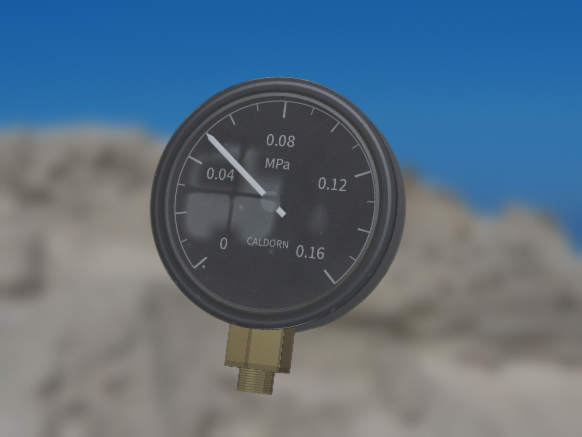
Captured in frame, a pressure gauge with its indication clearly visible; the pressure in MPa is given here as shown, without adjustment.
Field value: 0.05 MPa
